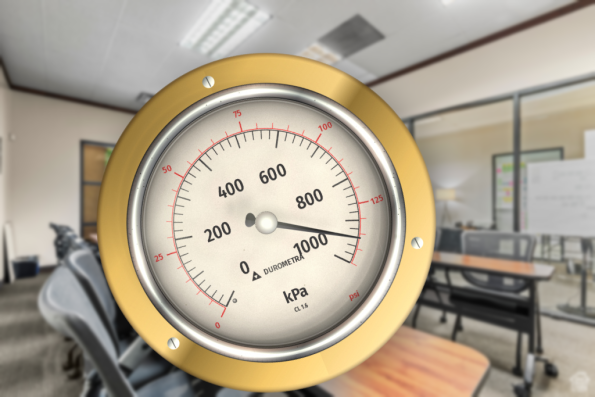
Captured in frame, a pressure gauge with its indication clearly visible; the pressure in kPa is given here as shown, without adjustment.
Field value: 940 kPa
